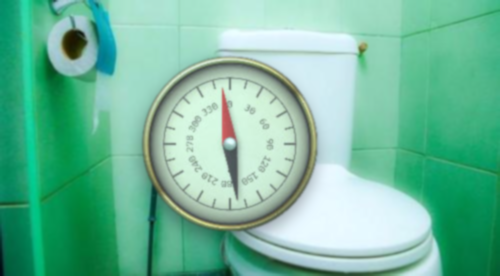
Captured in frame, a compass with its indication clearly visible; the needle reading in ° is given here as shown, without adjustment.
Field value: 352.5 °
